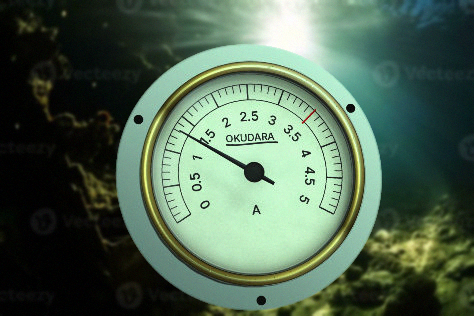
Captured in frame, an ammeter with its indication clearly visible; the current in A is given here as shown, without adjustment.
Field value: 1.3 A
